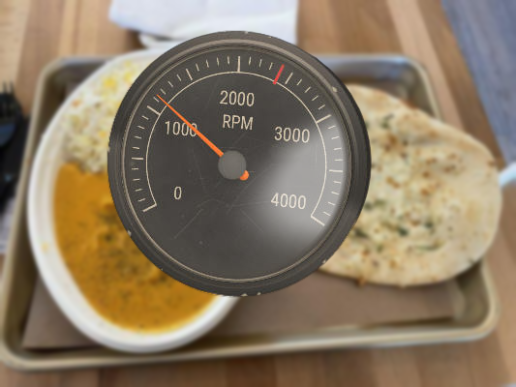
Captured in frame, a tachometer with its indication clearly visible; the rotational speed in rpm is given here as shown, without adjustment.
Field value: 1150 rpm
